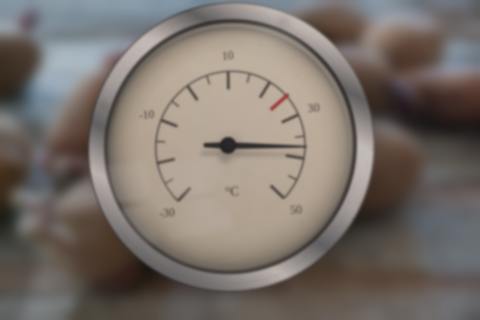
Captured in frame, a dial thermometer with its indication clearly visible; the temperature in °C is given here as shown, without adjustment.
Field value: 37.5 °C
